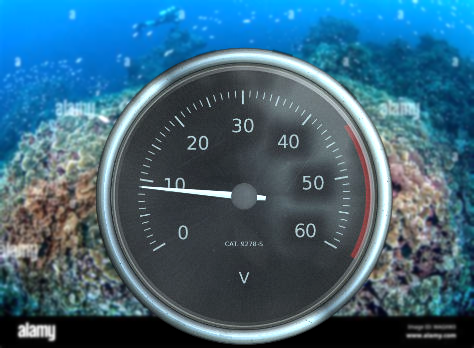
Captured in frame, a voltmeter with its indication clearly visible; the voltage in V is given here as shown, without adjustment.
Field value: 9 V
